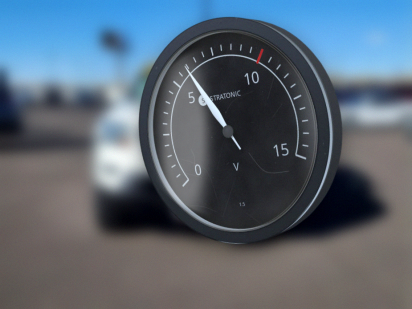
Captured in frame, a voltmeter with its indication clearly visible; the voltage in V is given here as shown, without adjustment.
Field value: 6 V
